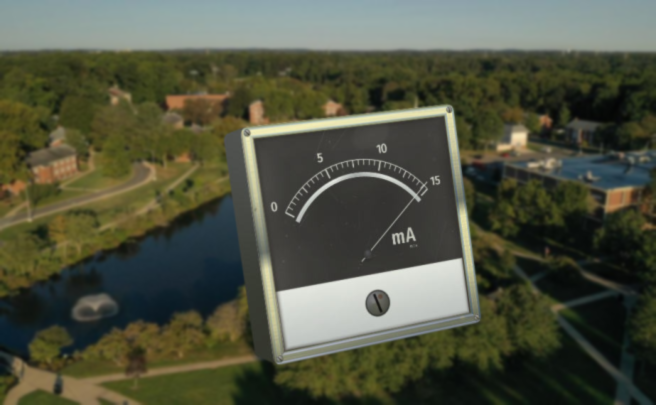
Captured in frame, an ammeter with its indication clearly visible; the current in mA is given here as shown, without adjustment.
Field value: 14.5 mA
